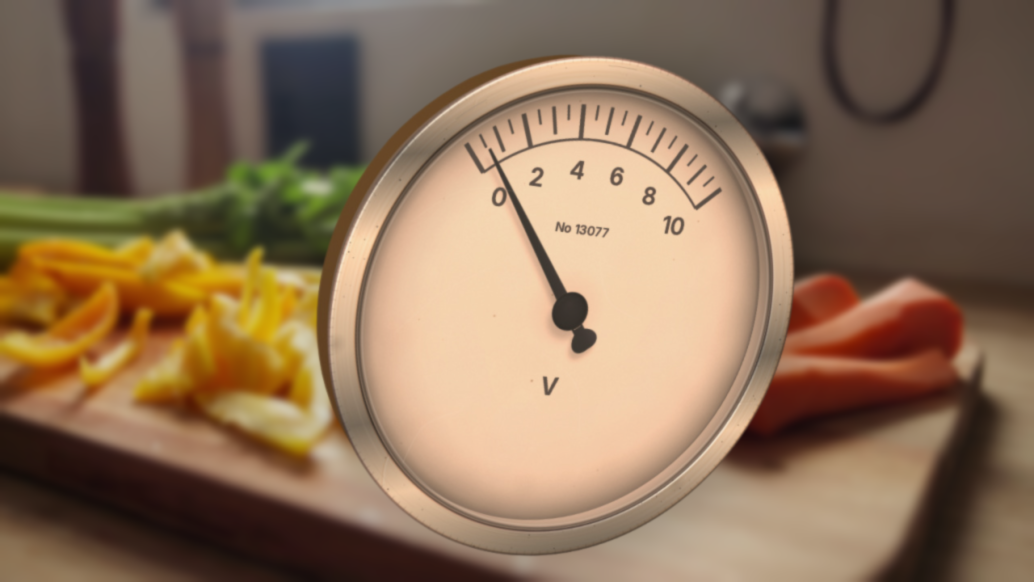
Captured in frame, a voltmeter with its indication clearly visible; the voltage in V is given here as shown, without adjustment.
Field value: 0.5 V
